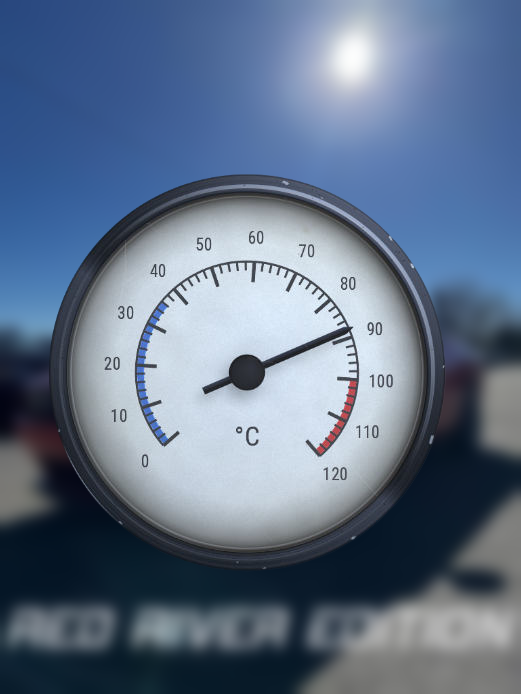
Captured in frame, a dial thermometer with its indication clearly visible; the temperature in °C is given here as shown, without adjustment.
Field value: 88 °C
